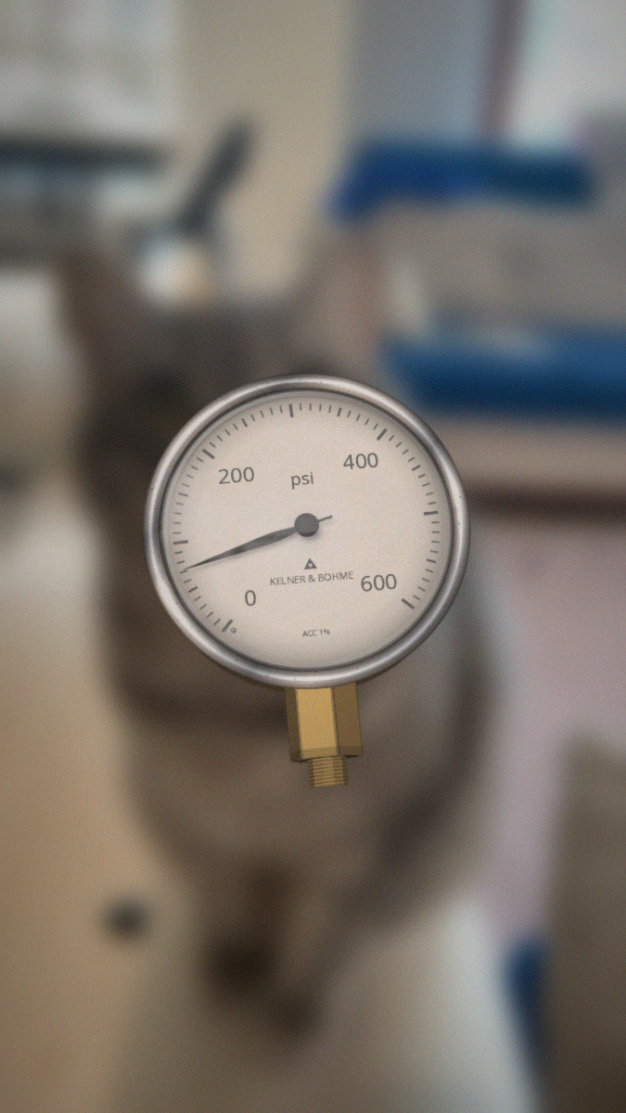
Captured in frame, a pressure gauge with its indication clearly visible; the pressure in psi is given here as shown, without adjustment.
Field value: 70 psi
